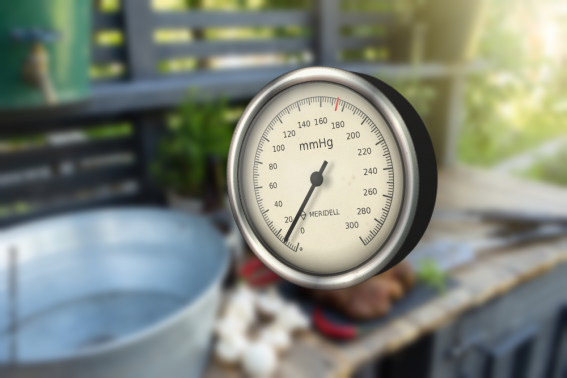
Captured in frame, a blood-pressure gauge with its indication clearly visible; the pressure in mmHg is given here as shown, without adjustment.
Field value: 10 mmHg
